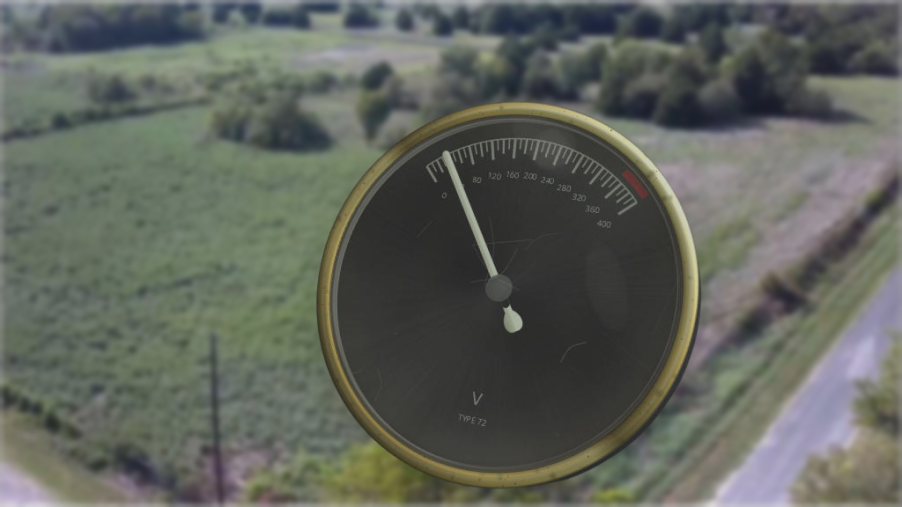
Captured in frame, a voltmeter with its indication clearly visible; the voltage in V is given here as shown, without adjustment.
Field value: 40 V
